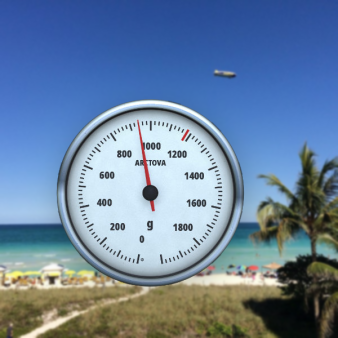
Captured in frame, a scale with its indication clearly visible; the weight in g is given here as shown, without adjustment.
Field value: 940 g
